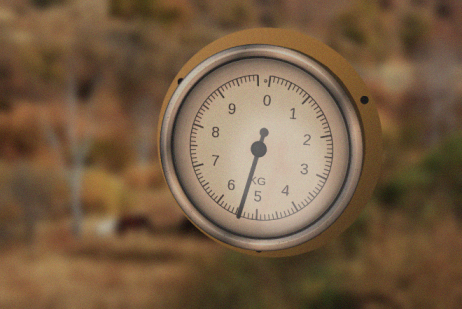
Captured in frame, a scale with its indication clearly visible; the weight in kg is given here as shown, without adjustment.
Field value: 5.4 kg
